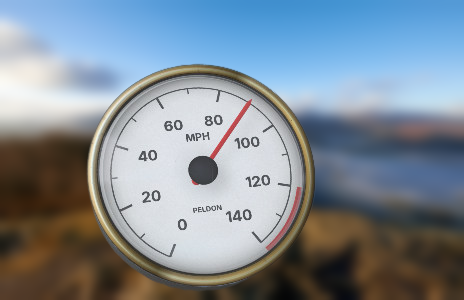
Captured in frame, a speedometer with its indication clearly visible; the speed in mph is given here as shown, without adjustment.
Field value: 90 mph
